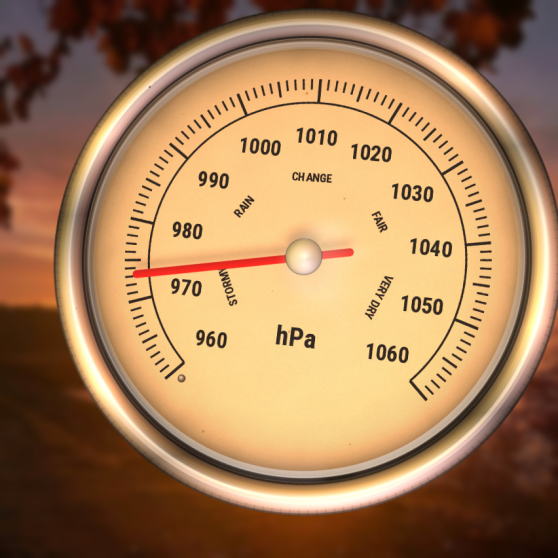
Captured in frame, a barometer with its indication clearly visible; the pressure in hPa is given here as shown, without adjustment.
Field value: 973 hPa
